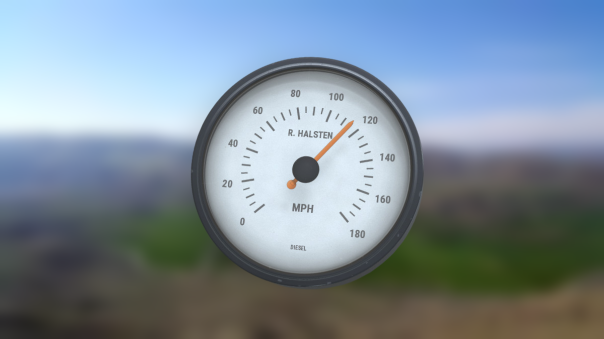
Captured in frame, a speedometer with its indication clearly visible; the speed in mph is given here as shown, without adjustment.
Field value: 115 mph
